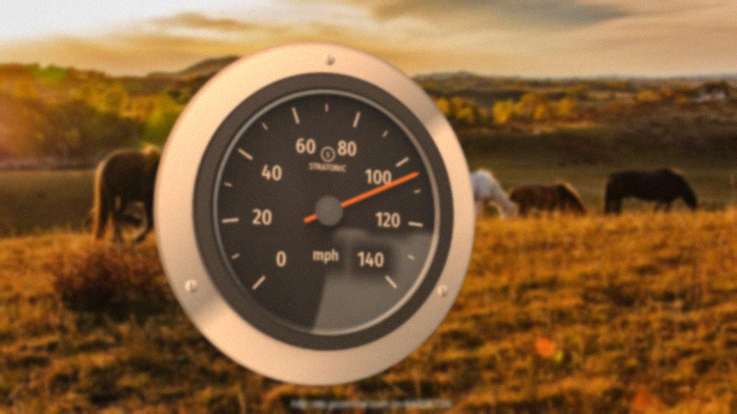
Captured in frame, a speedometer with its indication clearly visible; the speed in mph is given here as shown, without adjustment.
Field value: 105 mph
